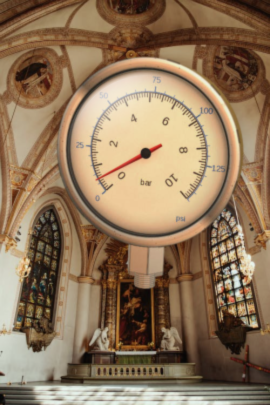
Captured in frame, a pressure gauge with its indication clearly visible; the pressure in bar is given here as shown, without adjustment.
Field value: 0.5 bar
